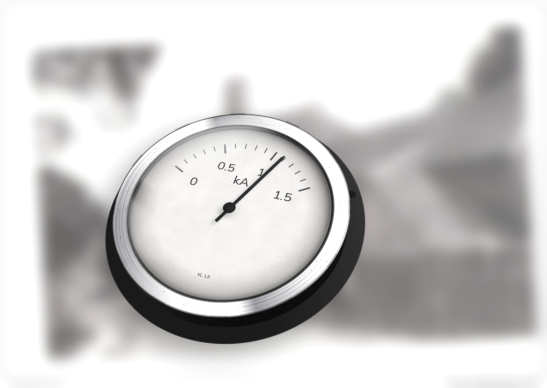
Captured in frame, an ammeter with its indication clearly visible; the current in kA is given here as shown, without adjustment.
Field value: 1.1 kA
